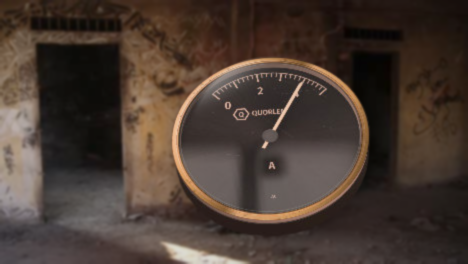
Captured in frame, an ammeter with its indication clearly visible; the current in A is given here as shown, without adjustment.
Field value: 4 A
